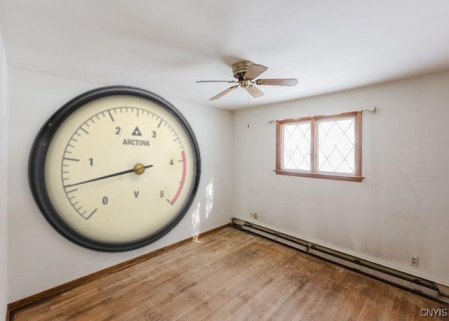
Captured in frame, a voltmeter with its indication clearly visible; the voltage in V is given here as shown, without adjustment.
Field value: 0.6 V
